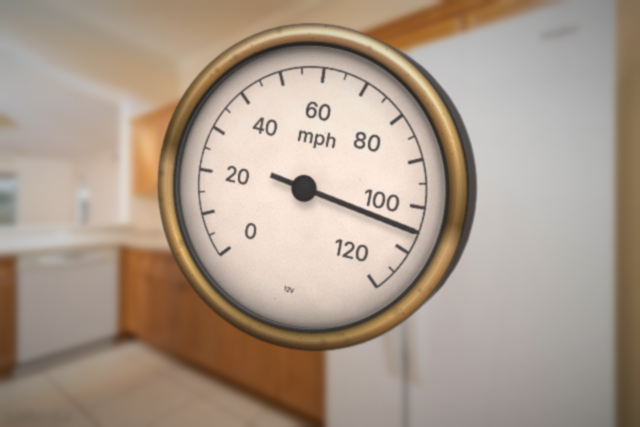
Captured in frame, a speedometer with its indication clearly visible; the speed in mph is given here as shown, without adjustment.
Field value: 105 mph
